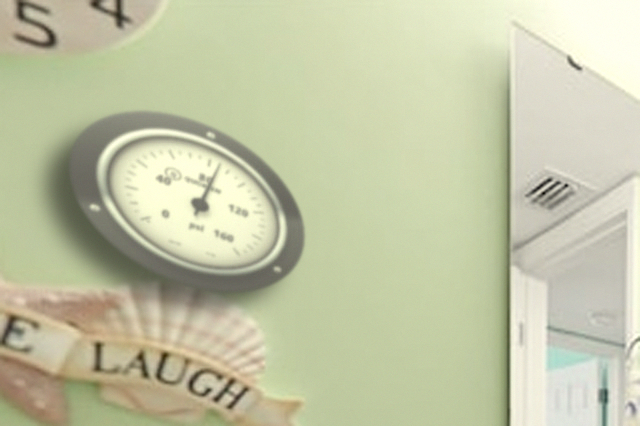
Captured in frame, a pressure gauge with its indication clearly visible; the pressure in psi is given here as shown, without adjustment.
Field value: 85 psi
